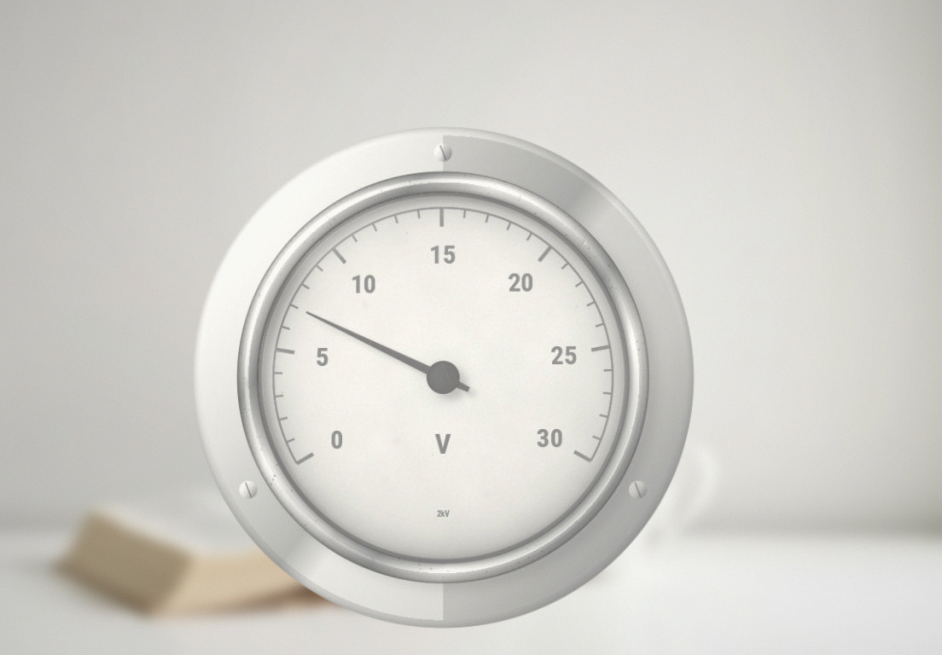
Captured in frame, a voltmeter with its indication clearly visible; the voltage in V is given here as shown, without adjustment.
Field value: 7 V
